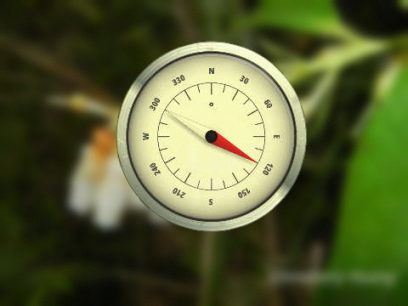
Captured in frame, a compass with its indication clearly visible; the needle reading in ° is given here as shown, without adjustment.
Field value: 120 °
